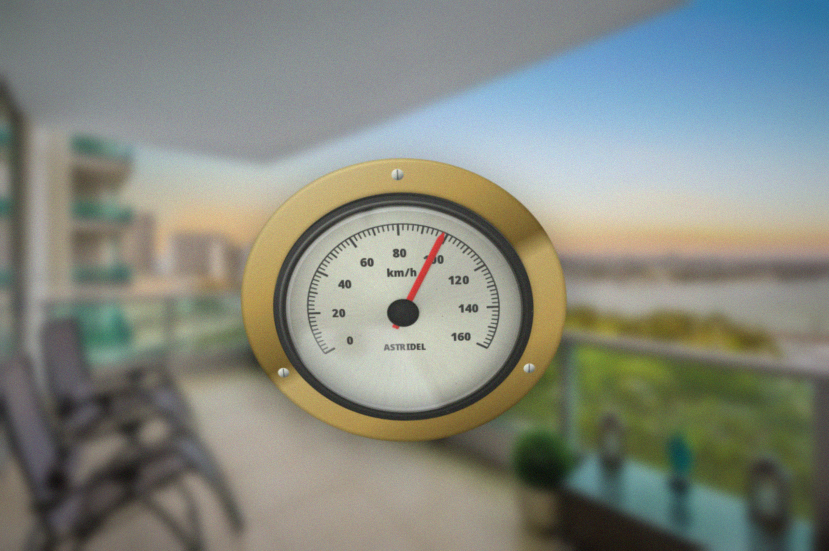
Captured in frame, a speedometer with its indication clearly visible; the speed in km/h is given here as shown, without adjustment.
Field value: 98 km/h
